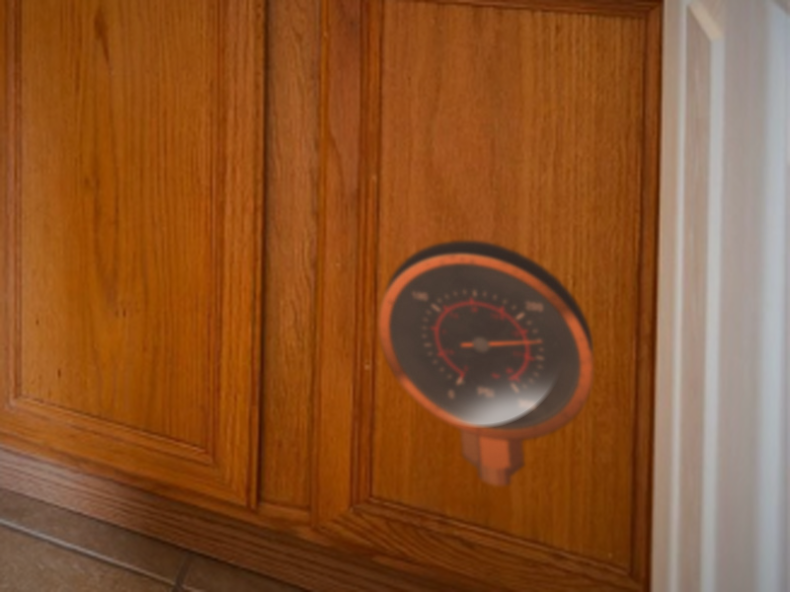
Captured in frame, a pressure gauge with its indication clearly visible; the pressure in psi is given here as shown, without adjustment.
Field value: 230 psi
